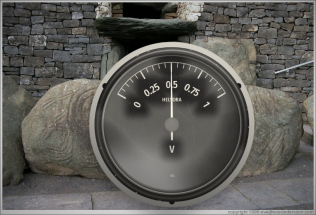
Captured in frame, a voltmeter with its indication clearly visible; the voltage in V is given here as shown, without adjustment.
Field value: 0.5 V
